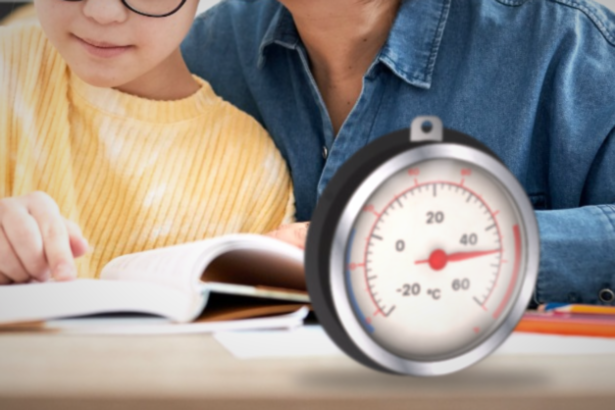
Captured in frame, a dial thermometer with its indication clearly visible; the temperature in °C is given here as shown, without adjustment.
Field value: 46 °C
